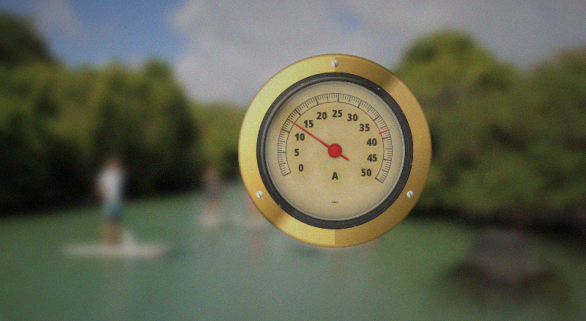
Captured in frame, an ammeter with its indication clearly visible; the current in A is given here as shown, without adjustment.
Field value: 12.5 A
